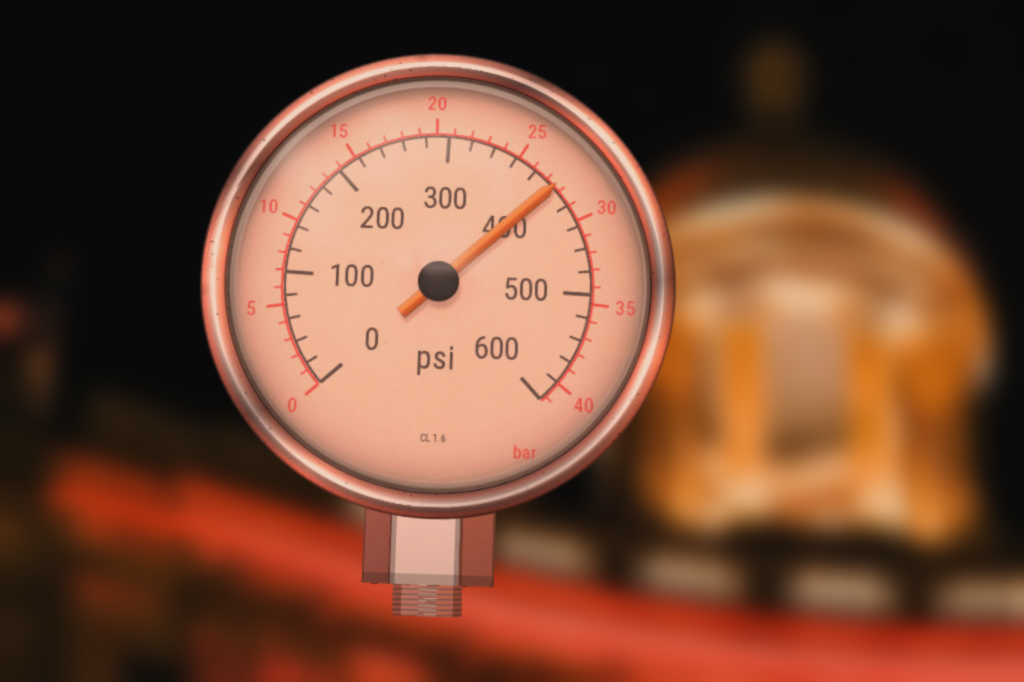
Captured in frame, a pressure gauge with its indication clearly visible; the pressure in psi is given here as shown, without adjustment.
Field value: 400 psi
